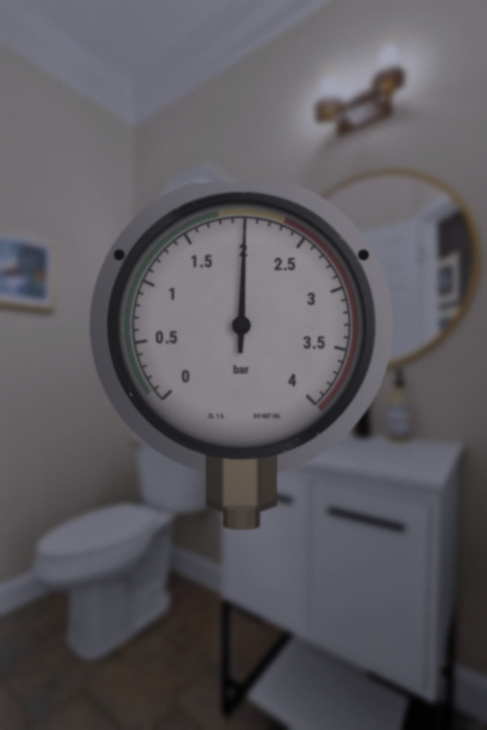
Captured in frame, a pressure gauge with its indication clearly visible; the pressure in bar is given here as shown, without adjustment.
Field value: 2 bar
